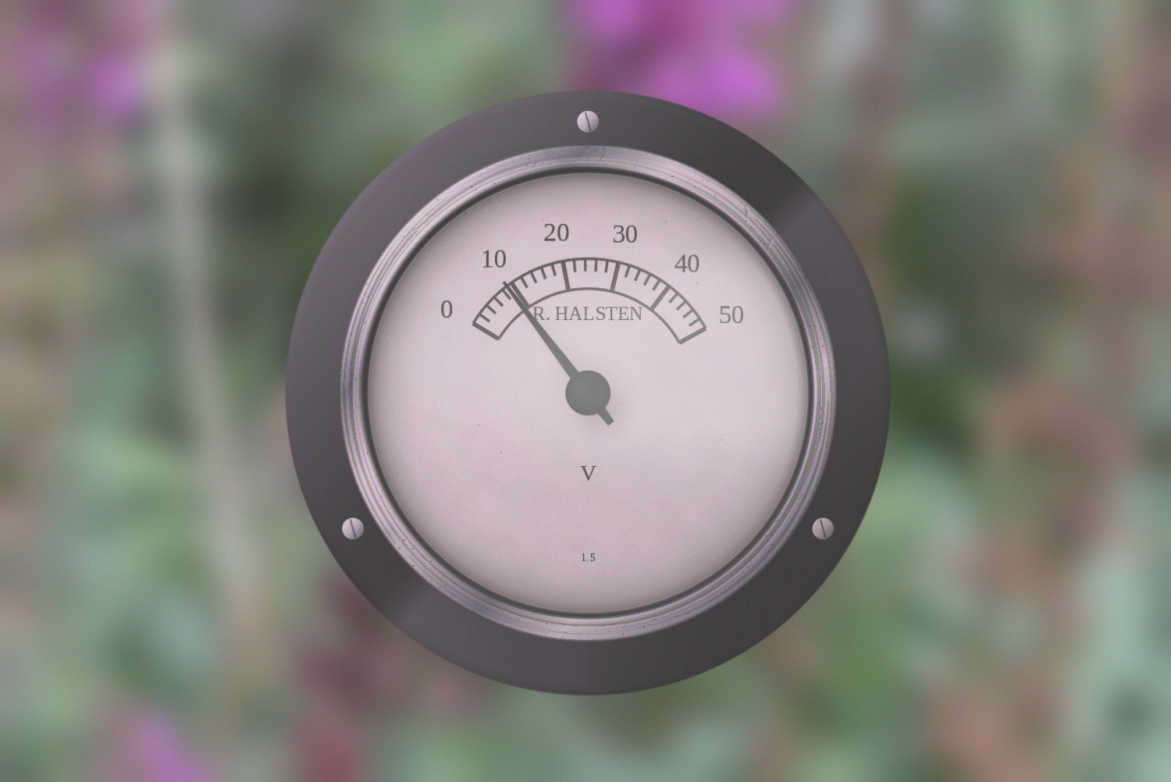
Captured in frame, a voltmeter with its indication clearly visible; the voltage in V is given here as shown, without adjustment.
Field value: 9 V
